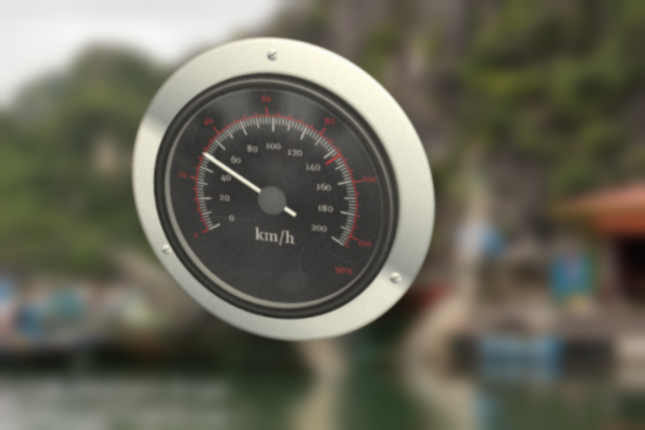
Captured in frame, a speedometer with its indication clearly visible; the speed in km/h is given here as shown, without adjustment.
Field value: 50 km/h
